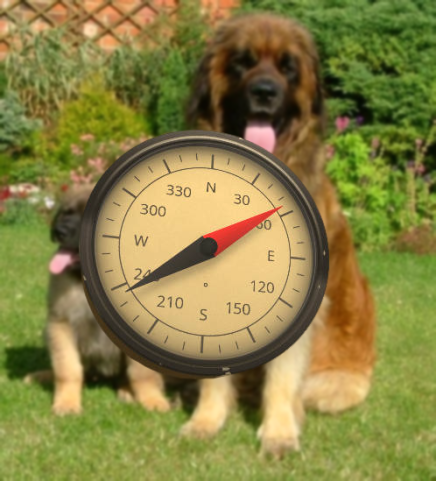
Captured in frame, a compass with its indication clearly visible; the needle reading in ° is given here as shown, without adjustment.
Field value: 55 °
